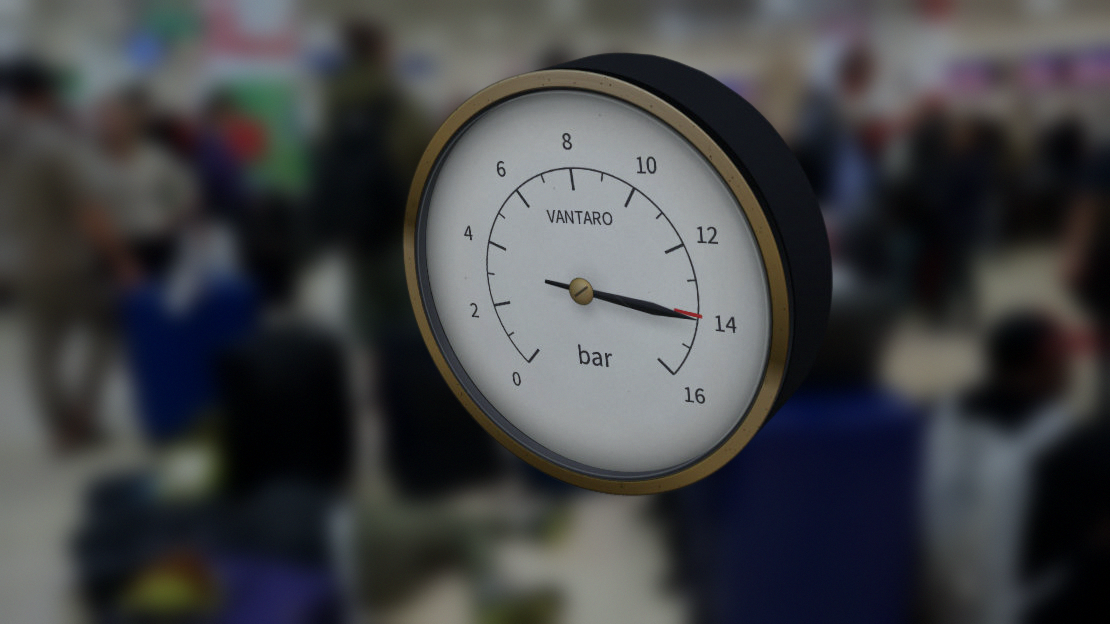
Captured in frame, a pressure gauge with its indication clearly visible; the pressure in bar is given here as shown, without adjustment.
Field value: 14 bar
